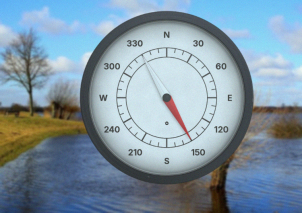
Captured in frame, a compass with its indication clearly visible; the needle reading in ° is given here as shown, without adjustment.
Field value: 150 °
